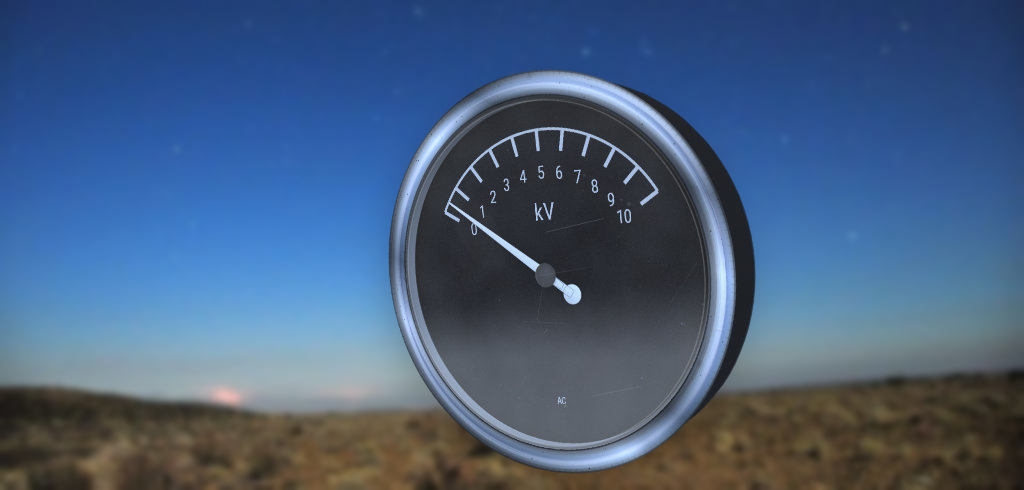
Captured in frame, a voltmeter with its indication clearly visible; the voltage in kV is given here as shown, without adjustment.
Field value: 0.5 kV
